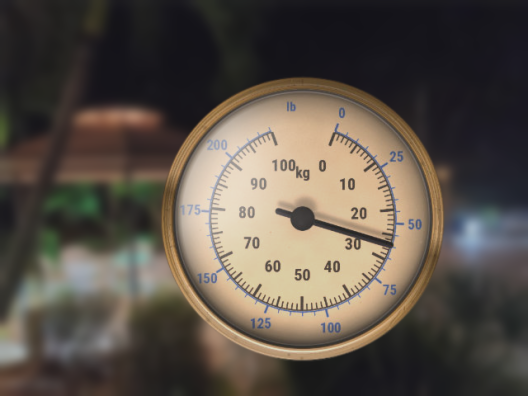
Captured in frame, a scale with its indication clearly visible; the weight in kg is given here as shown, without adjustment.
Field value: 27 kg
